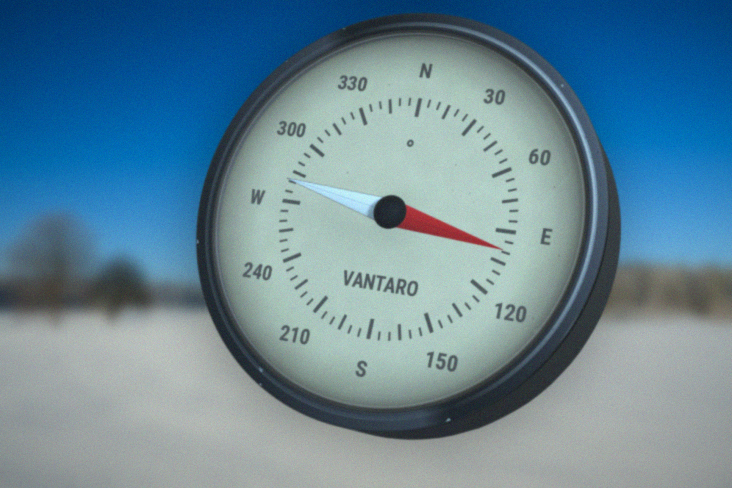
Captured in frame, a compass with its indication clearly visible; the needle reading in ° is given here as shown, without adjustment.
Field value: 100 °
